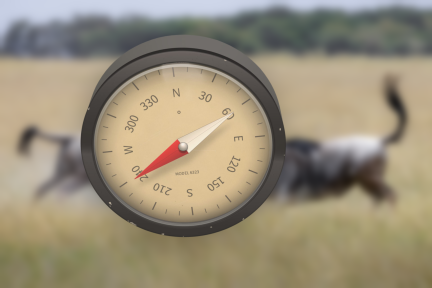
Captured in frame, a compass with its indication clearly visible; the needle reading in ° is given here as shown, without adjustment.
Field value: 240 °
